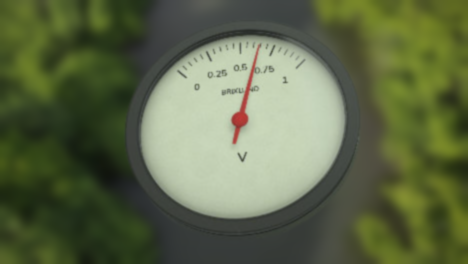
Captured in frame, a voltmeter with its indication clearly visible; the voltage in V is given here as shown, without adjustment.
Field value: 0.65 V
